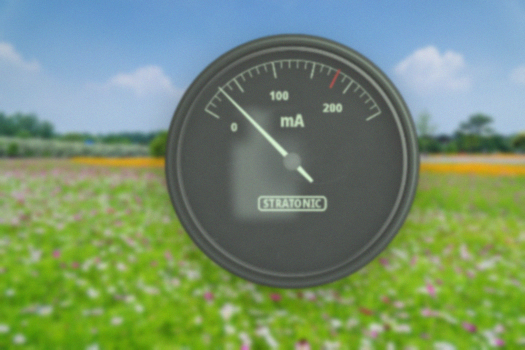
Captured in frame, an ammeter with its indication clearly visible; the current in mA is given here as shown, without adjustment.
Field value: 30 mA
